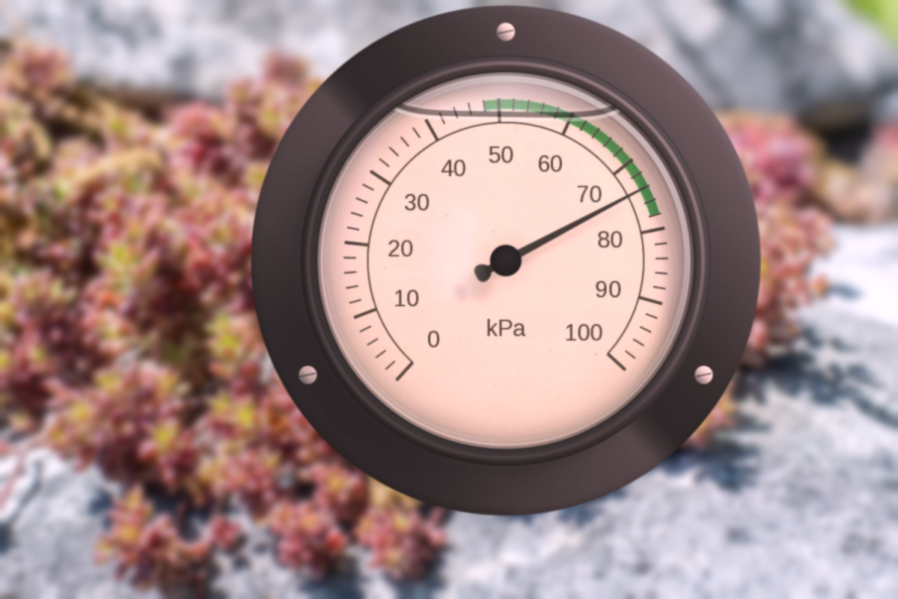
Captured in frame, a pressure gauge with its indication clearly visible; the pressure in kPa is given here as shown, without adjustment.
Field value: 74 kPa
